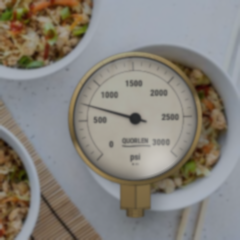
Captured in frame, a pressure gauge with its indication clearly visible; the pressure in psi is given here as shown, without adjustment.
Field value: 700 psi
